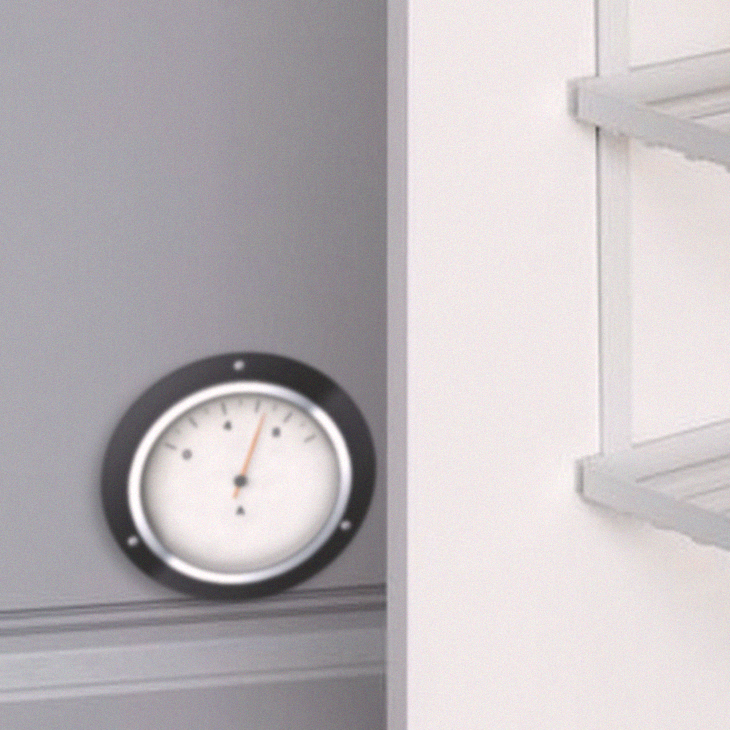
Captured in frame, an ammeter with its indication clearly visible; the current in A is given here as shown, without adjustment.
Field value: 6.5 A
